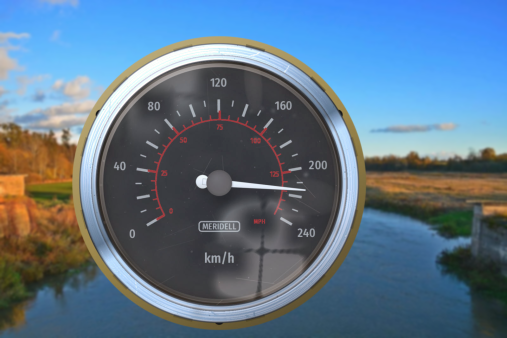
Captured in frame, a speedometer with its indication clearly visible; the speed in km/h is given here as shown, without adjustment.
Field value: 215 km/h
